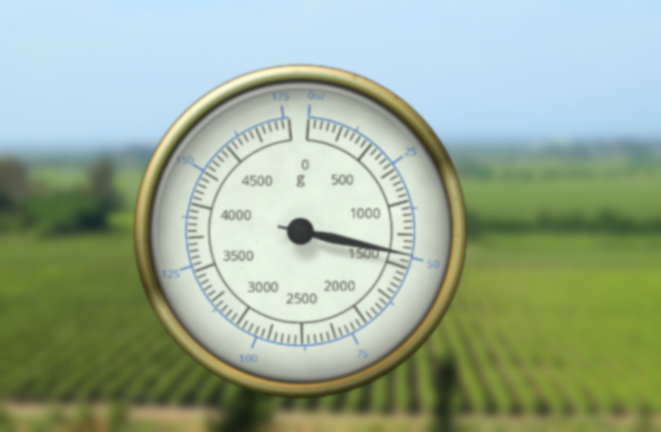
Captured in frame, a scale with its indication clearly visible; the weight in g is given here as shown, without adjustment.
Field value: 1400 g
